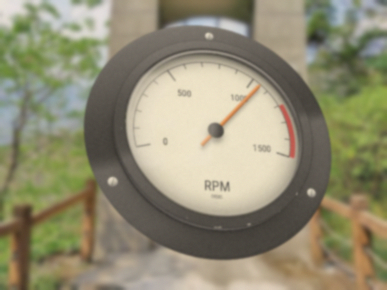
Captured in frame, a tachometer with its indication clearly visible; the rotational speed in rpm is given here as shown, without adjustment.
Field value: 1050 rpm
